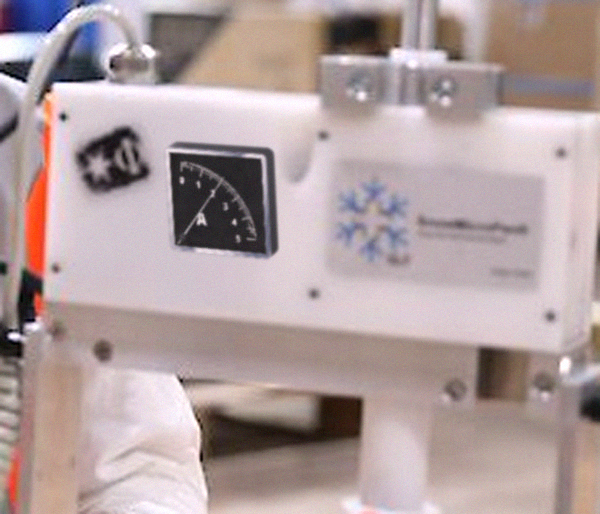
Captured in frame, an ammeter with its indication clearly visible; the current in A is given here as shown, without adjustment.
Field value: 2 A
